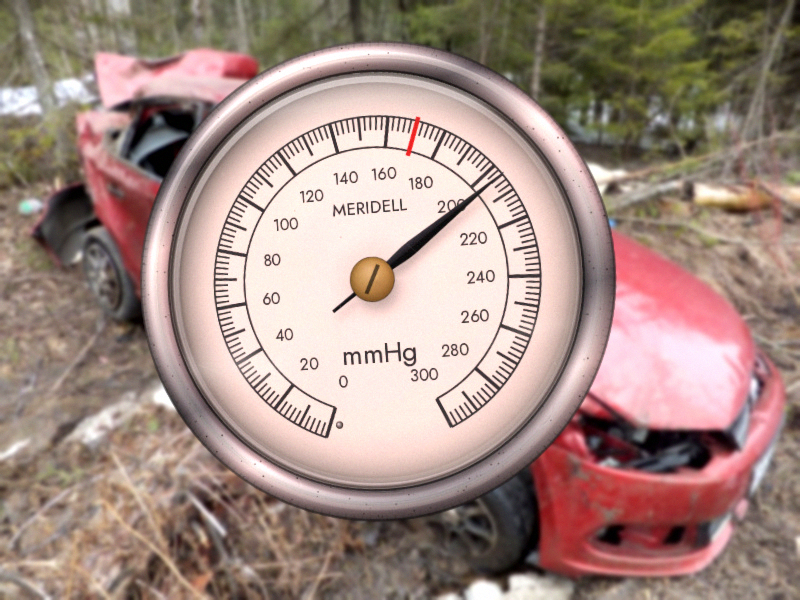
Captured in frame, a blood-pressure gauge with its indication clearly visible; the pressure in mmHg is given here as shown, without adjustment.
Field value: 204 mmHg
